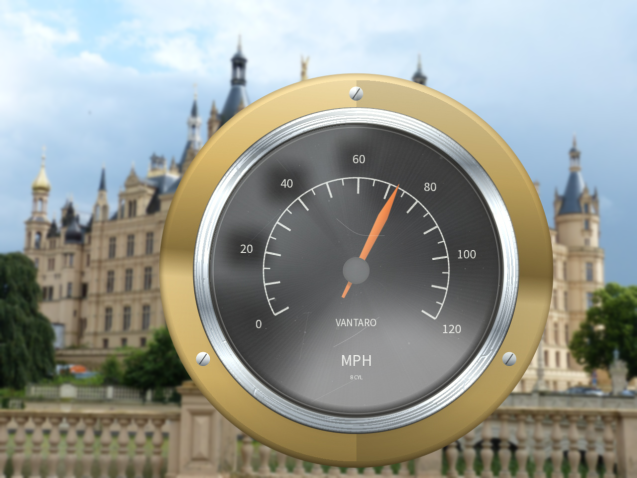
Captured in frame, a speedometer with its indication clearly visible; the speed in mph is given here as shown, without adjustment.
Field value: 72.5 mph
